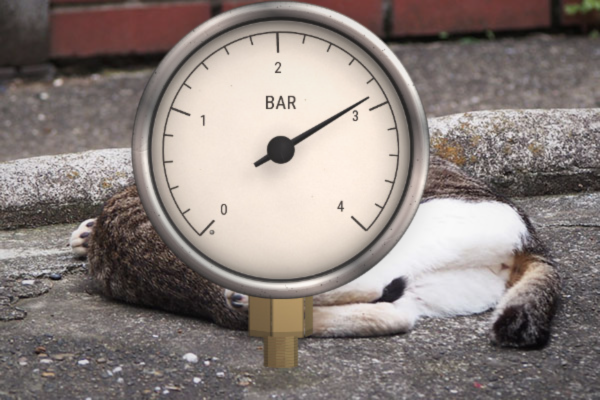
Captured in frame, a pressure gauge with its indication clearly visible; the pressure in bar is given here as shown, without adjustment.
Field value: 2.9 bar
